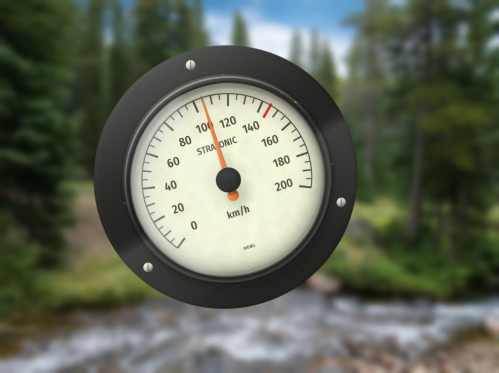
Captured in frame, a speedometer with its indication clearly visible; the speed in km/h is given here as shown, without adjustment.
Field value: 105 km/h
